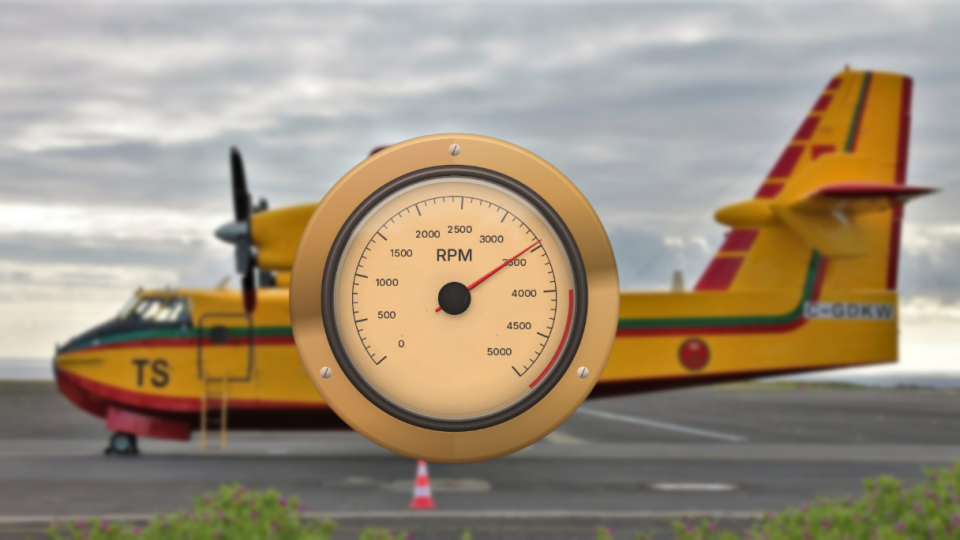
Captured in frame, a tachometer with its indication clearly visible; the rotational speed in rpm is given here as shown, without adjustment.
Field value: 3450 rpm
